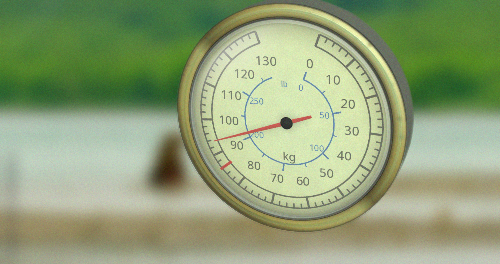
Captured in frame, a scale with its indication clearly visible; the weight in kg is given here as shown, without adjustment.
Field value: 94 kg
